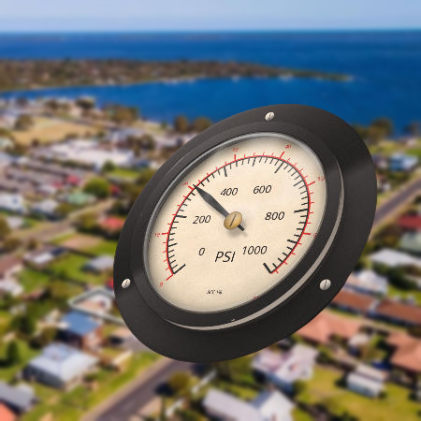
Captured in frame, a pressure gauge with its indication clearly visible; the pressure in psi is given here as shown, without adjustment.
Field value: 300 psi
